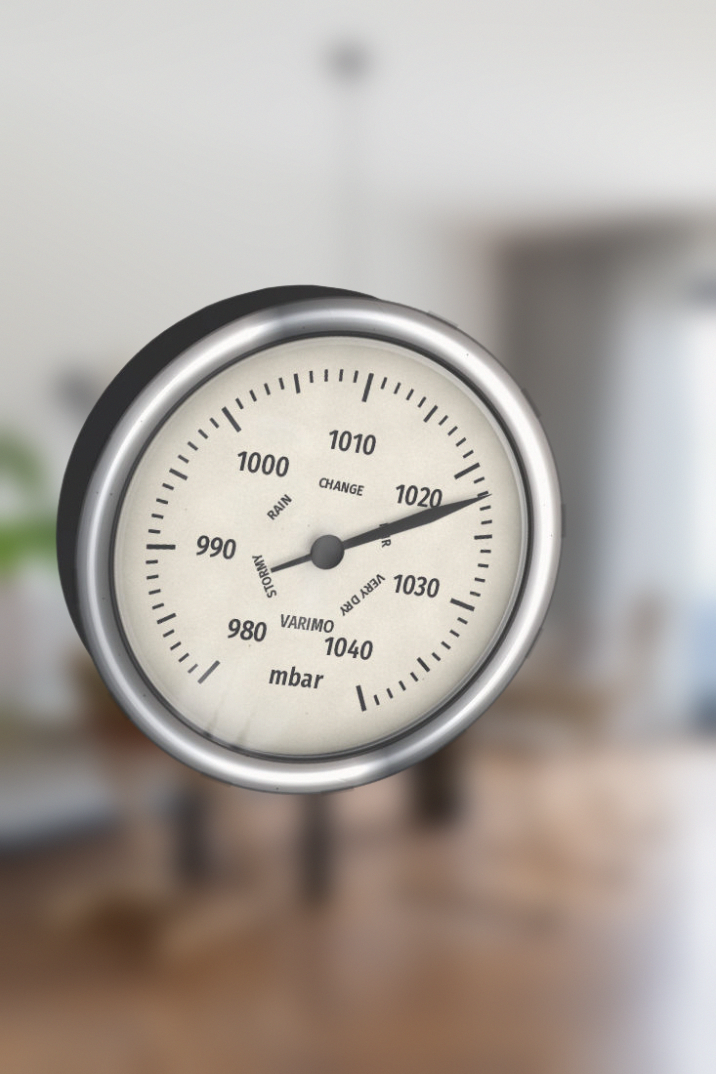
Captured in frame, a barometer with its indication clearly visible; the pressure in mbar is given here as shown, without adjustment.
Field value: 1022 mbar
